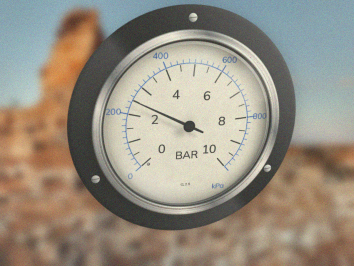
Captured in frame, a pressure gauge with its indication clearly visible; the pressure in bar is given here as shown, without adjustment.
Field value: 2.5 bar
